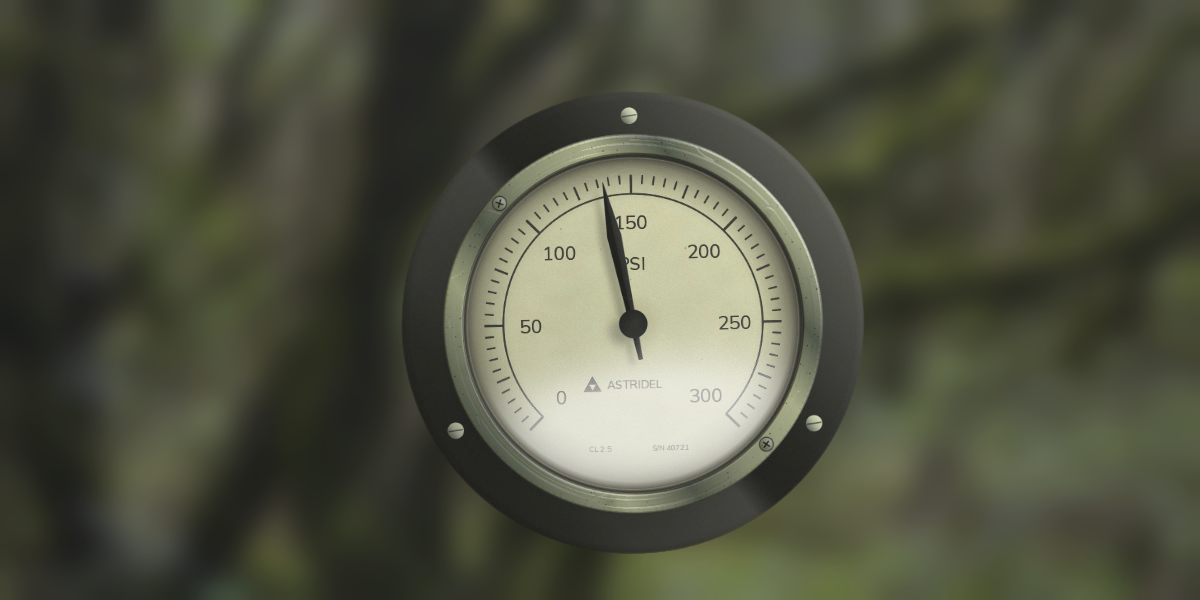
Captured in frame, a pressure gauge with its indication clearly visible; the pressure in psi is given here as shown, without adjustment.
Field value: 137.5 psi
